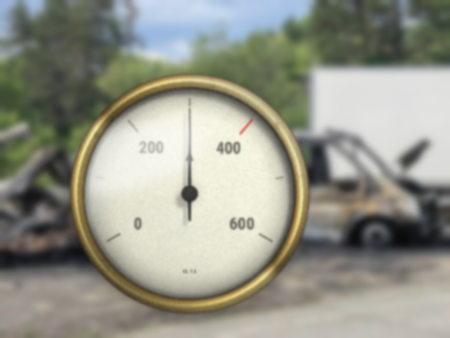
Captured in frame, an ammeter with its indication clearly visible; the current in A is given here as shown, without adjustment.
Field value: 300 A
